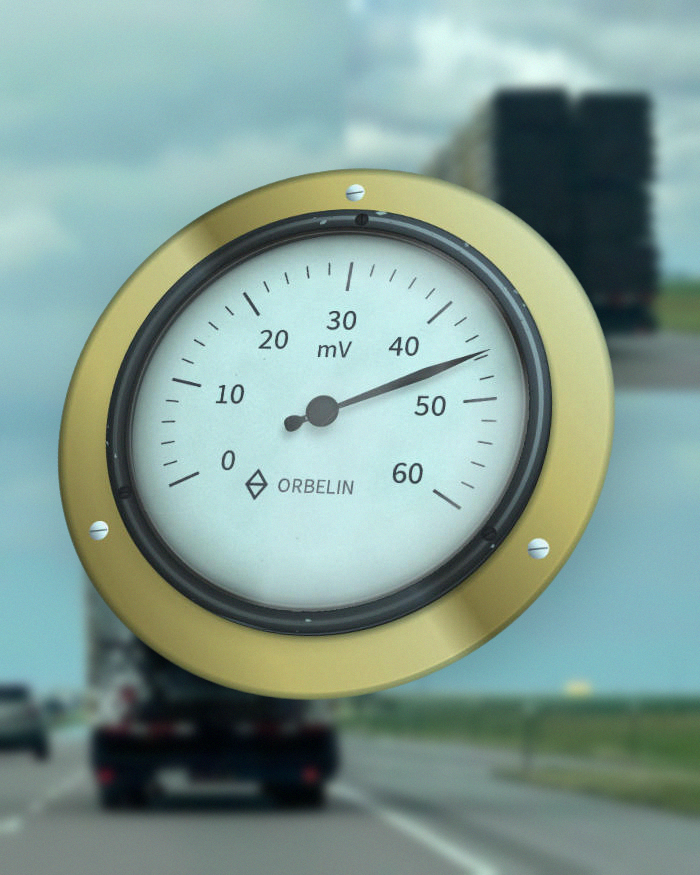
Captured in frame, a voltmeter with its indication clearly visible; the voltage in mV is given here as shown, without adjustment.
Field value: 46 mV
